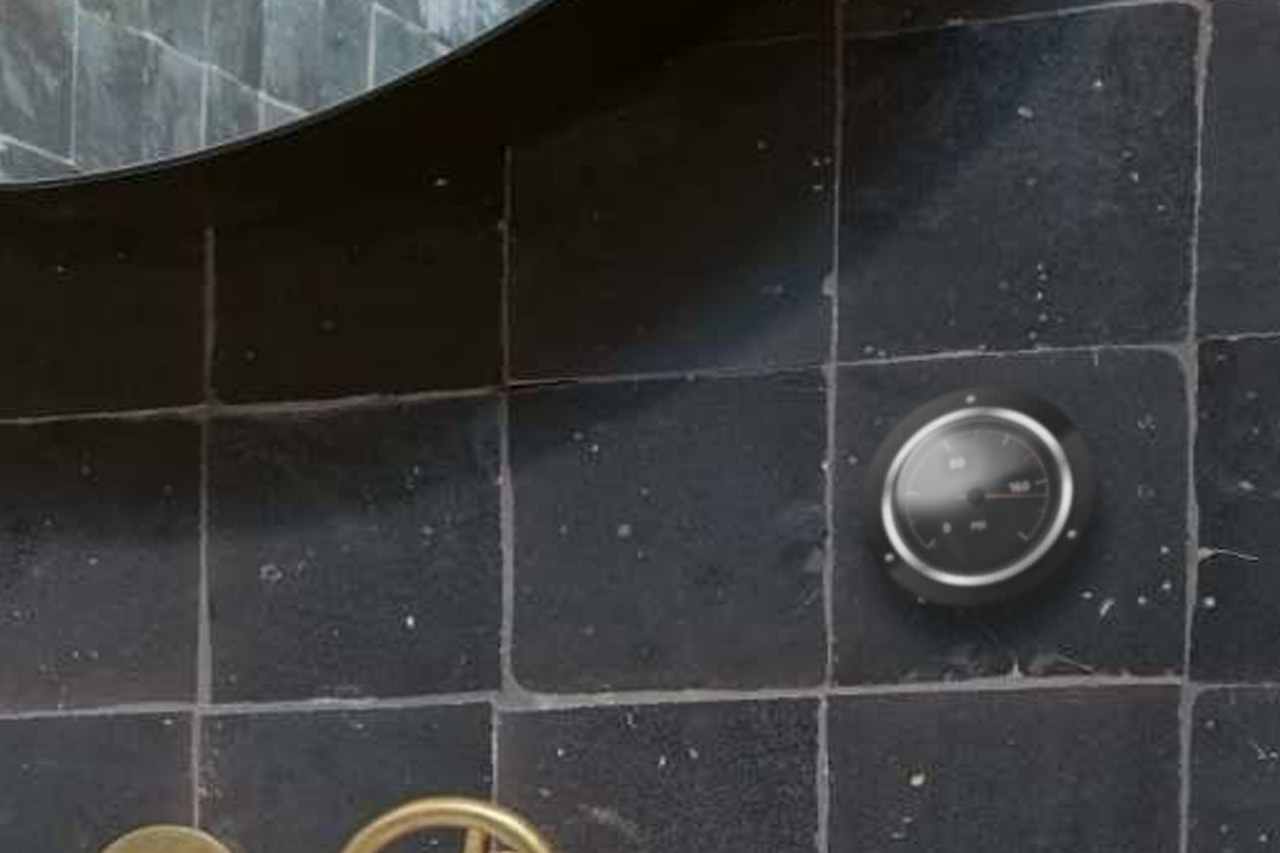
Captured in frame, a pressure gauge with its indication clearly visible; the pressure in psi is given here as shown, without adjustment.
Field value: 170 psi
